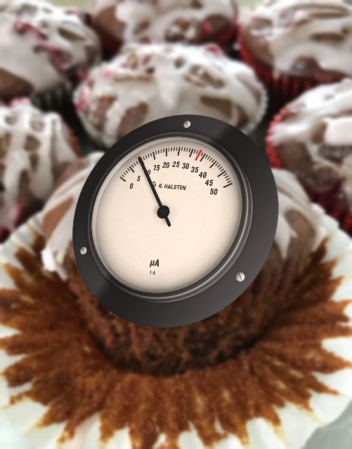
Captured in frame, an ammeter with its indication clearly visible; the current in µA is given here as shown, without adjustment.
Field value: 10 µA
